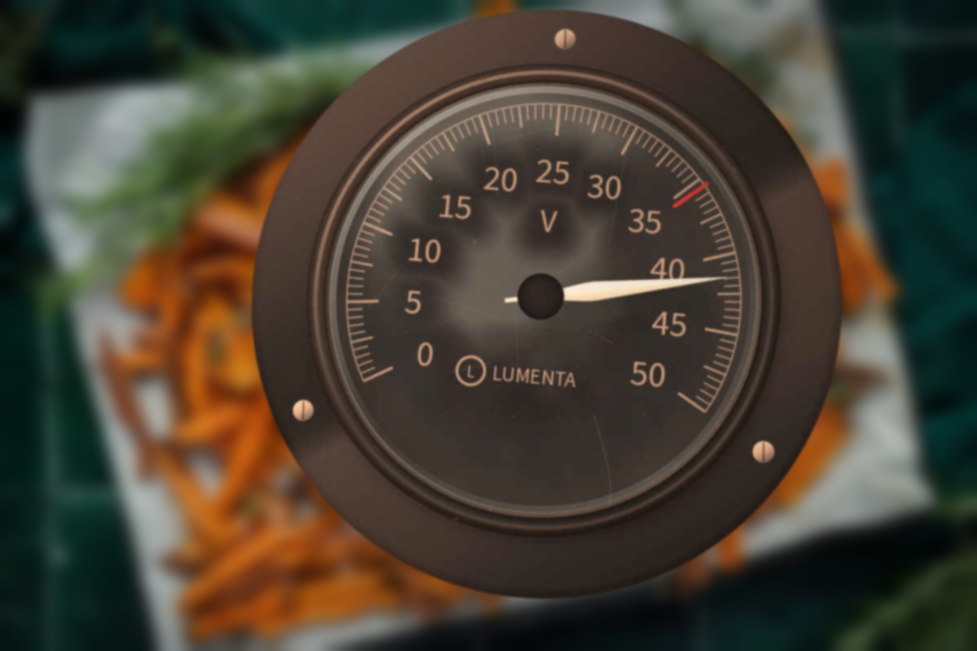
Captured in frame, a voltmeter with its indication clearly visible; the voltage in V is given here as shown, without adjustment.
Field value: 41.5 V
